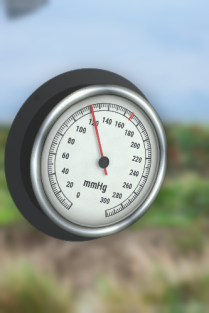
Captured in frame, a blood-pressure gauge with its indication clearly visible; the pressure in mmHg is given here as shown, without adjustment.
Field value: 120 mmHg
